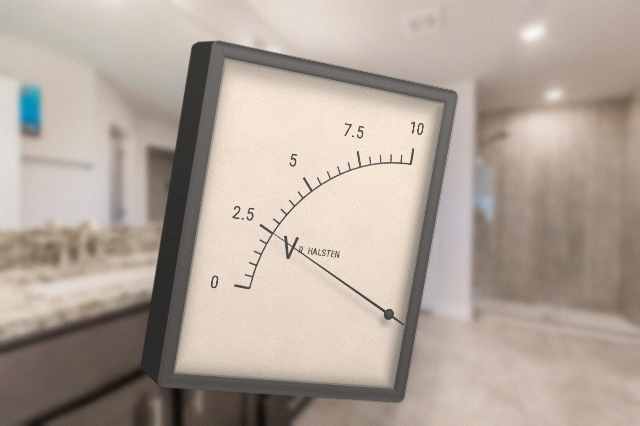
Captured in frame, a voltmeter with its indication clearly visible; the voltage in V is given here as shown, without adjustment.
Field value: 2.5 V
